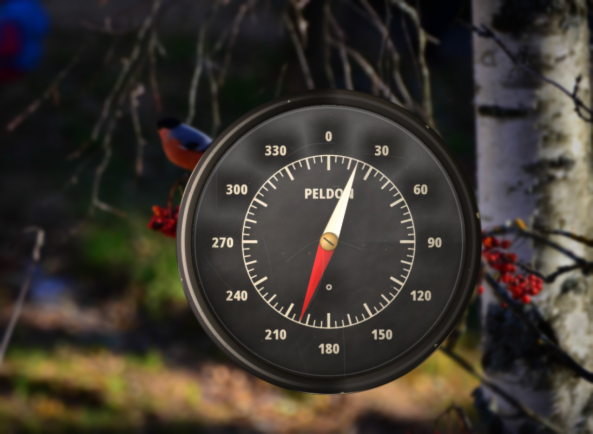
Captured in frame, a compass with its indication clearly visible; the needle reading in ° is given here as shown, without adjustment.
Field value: 200 °
